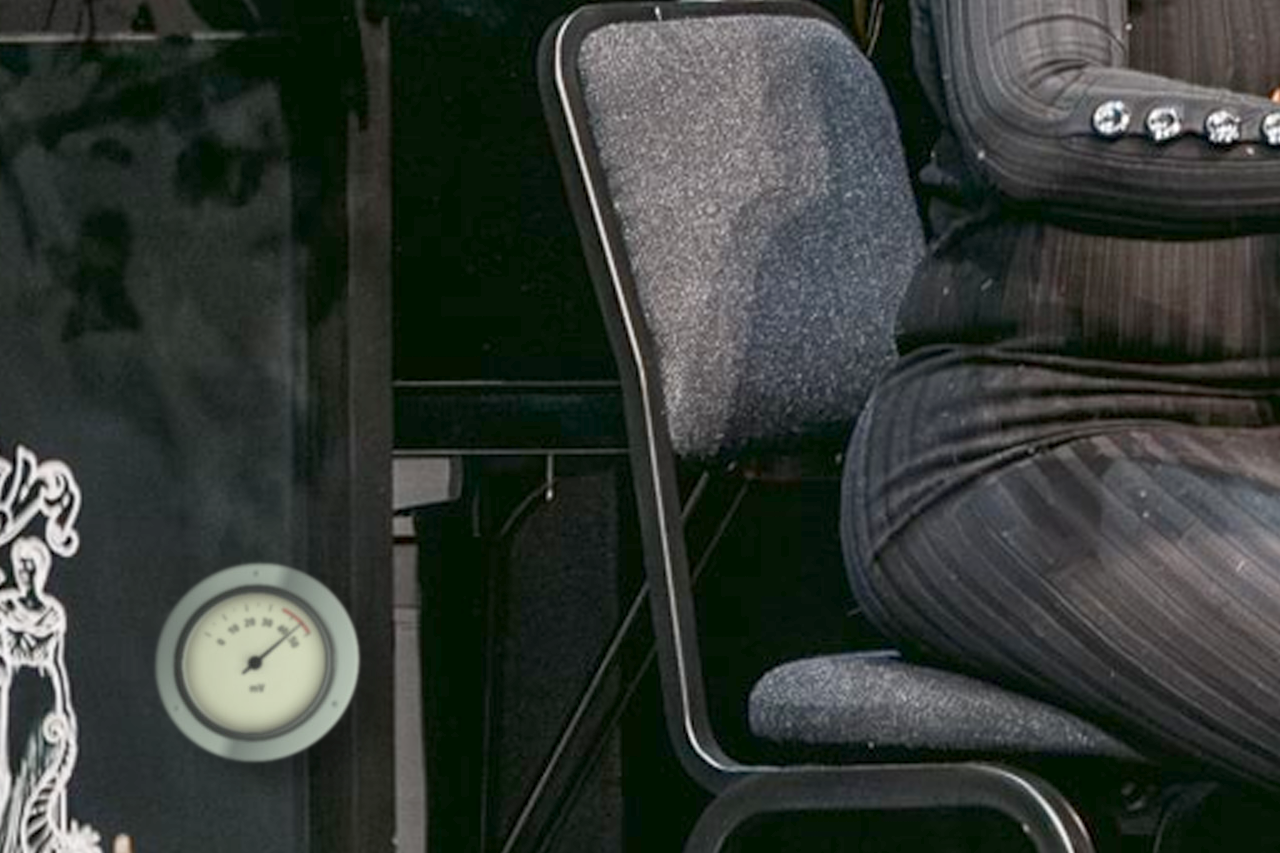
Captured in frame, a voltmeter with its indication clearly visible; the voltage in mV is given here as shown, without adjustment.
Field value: 45 mV
